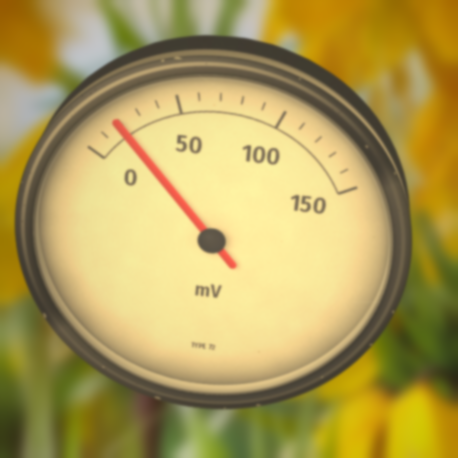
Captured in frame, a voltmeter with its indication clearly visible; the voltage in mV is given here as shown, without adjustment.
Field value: 20 mV
